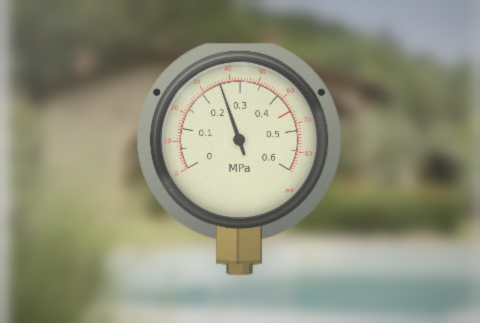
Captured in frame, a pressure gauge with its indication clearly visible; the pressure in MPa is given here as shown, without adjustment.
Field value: 0.25 MPa
